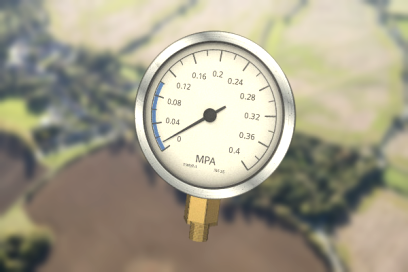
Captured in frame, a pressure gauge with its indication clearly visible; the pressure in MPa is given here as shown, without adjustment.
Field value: 0.01 MPa
